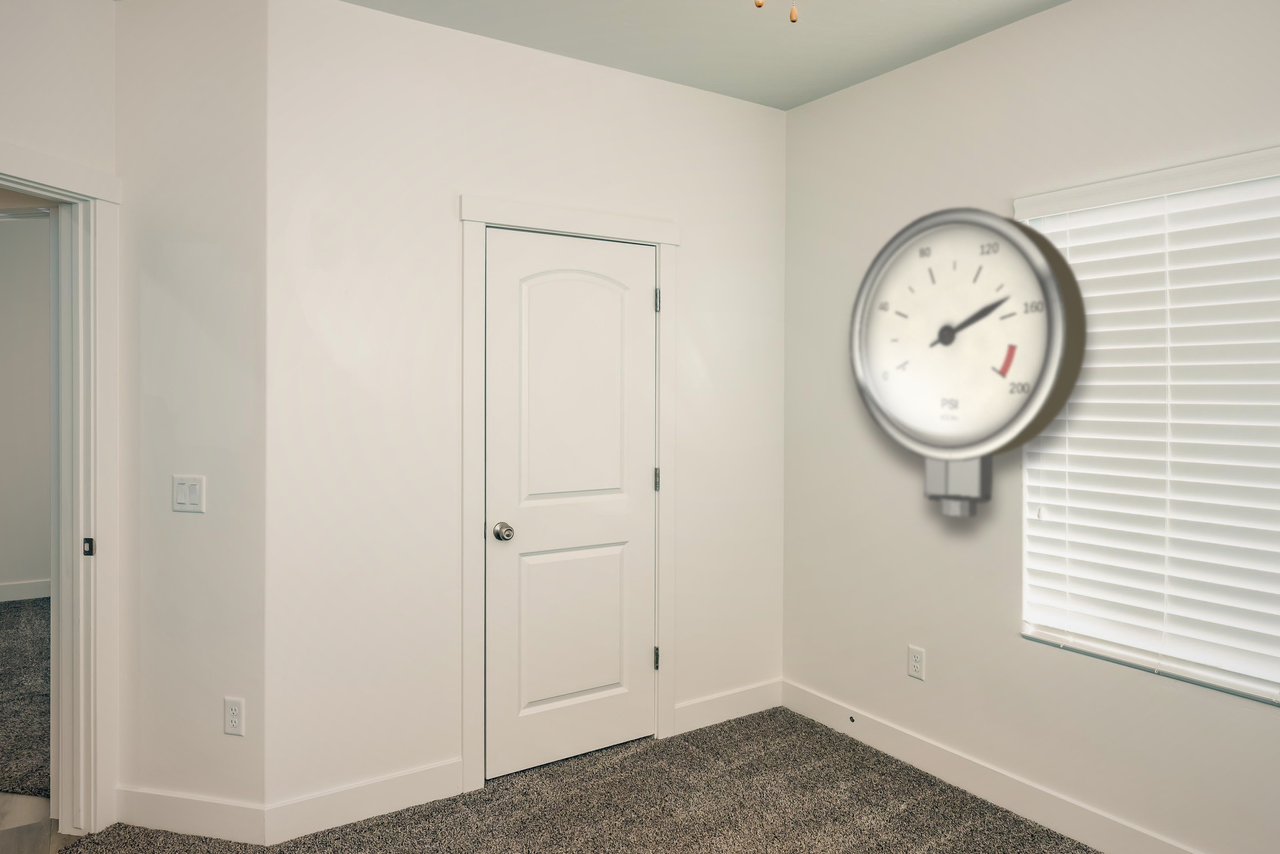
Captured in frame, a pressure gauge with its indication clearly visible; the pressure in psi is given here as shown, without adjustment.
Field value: 150 psi
